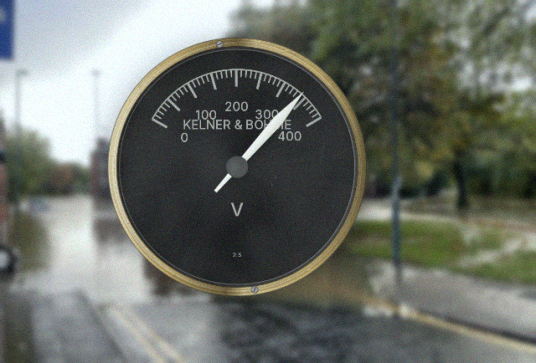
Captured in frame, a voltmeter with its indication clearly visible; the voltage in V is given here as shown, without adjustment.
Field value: 340 V
